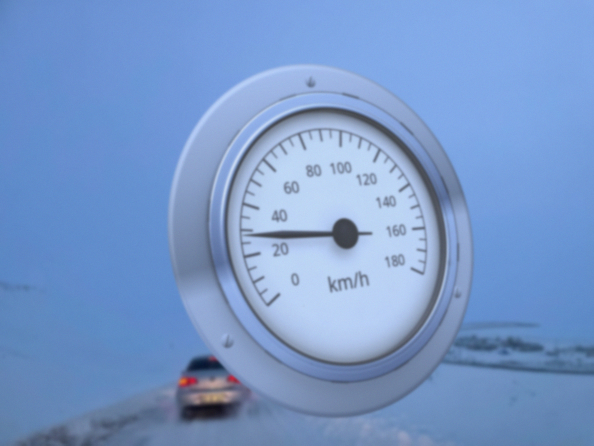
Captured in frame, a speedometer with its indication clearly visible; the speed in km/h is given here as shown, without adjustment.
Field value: 27.5 km/h
